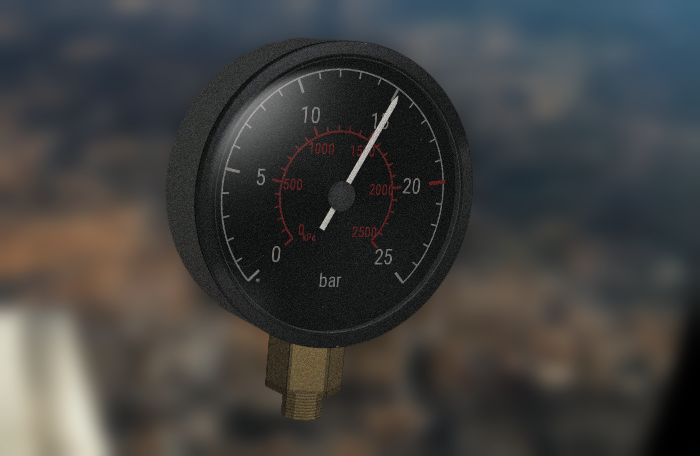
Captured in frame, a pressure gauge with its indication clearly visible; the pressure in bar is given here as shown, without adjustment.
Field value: 15 bar
